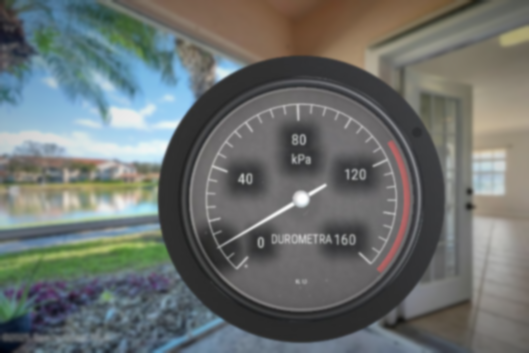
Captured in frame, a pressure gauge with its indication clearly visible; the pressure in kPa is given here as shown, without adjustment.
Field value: 10 kPa
